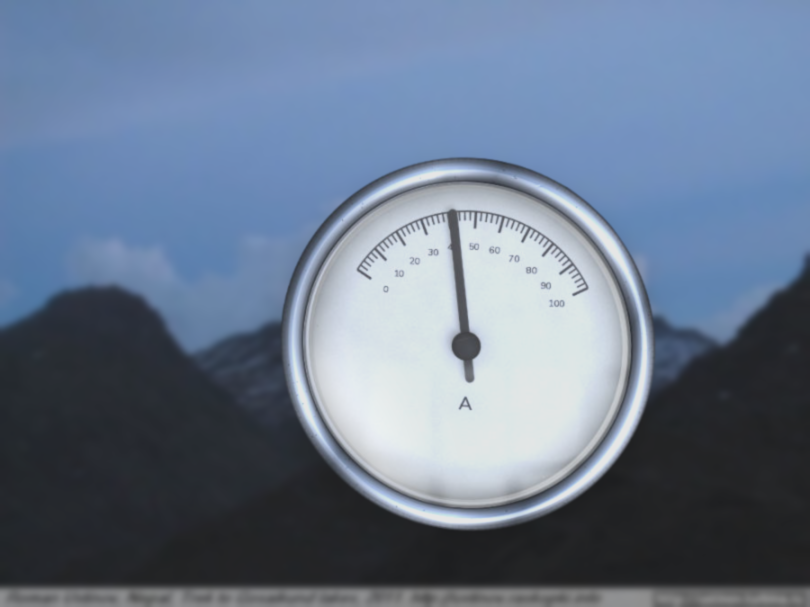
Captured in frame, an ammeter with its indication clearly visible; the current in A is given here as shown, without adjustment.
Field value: 42 A
